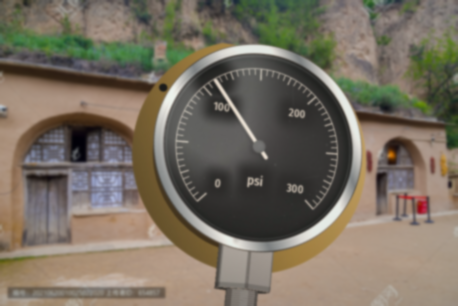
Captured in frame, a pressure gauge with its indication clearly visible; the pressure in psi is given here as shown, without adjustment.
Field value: 110 psi
